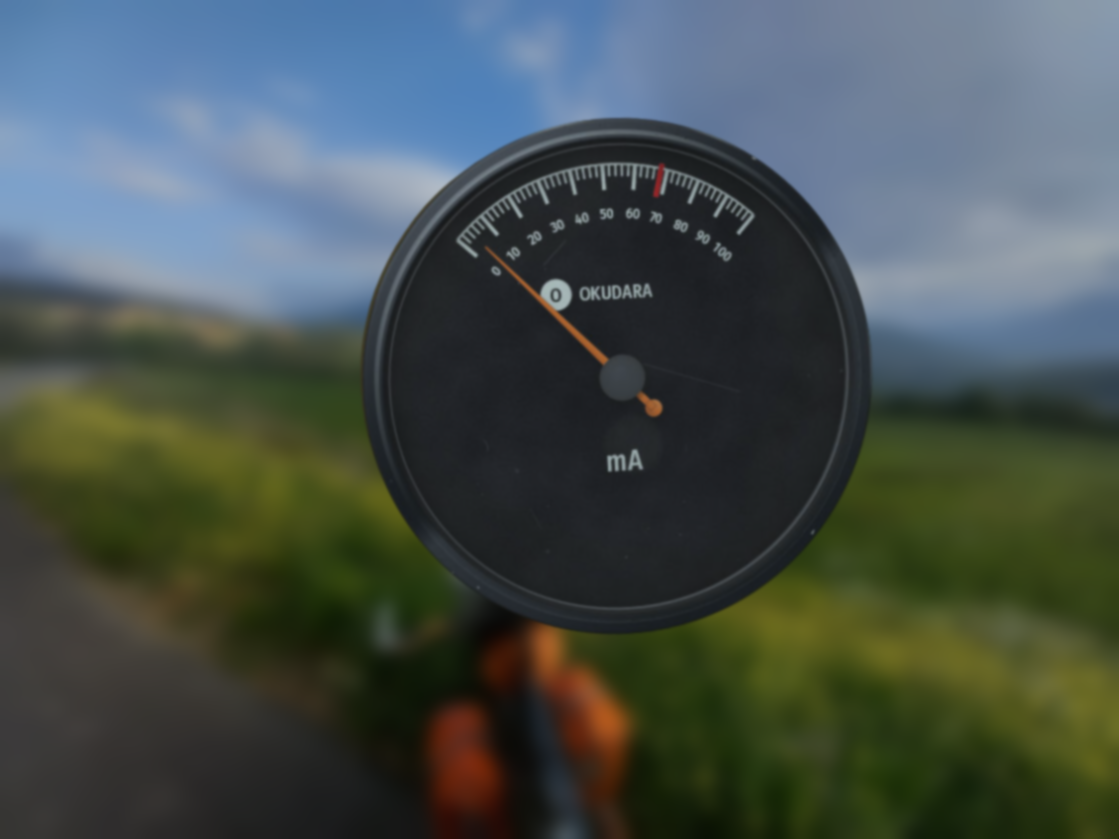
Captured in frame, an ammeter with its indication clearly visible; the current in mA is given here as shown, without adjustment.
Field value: 4 mA
